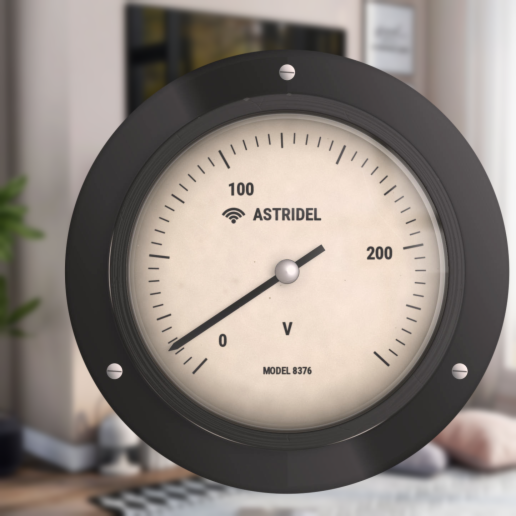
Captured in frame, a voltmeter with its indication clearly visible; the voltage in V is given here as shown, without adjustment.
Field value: 12.5 V
